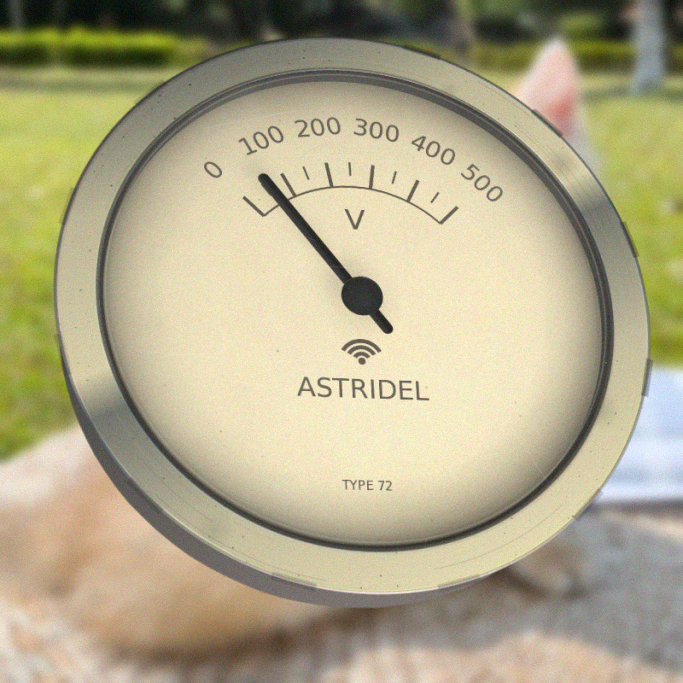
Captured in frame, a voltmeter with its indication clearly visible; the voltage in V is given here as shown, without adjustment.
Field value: 50 V
